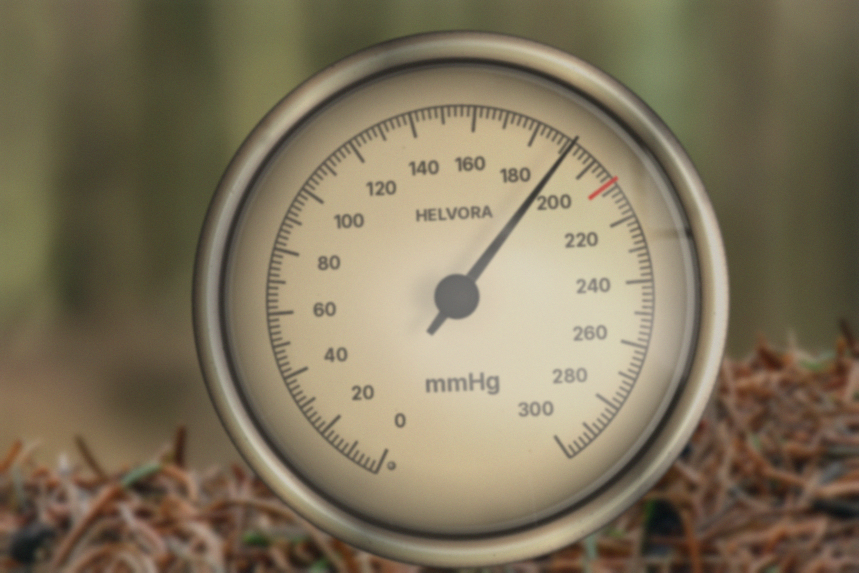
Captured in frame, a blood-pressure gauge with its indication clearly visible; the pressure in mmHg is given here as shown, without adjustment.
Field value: 192 mmHg
